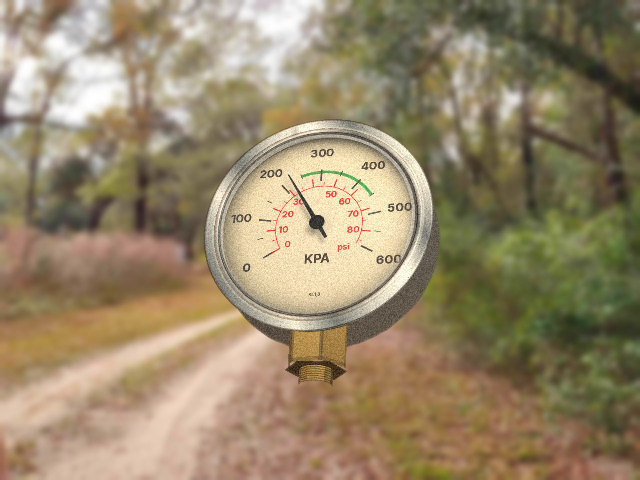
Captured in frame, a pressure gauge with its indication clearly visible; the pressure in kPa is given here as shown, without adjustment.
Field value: 225 kPa
